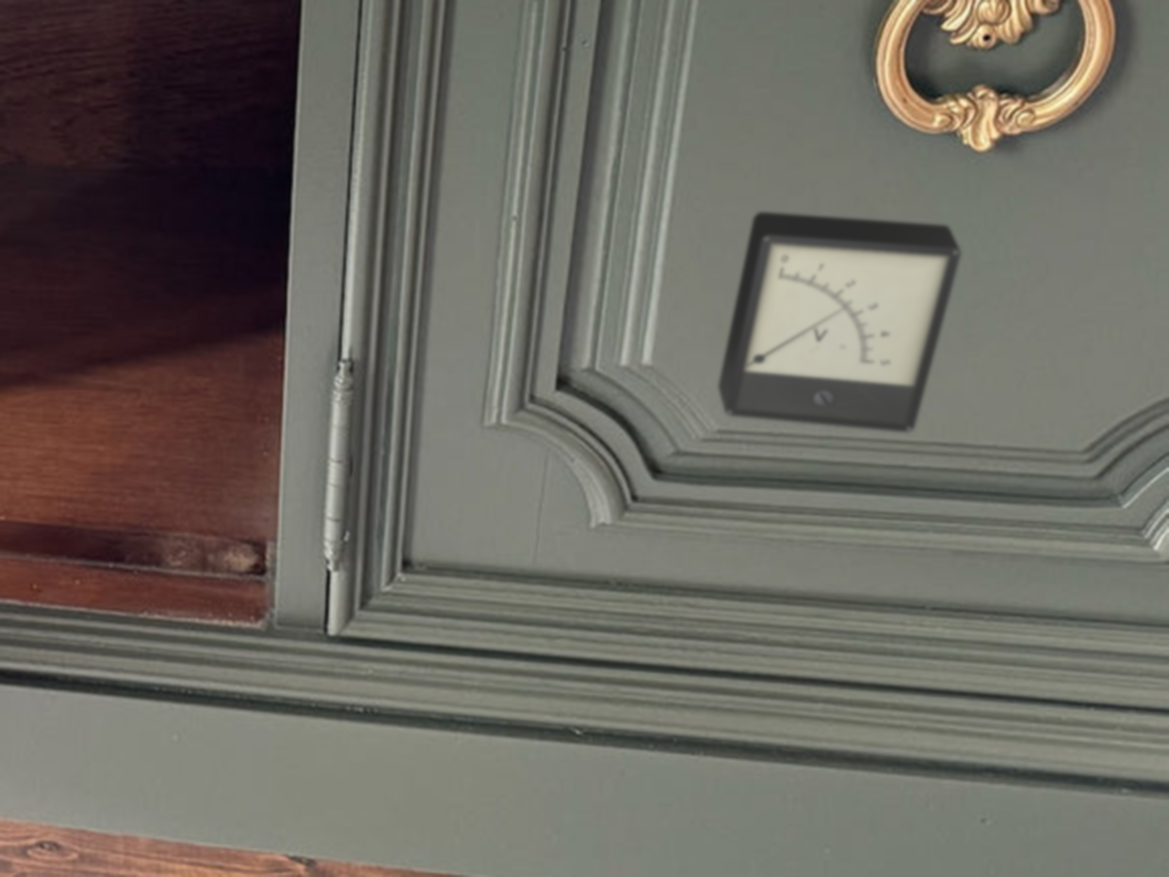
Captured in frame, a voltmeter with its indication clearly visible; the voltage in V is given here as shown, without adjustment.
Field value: 2.5 V
